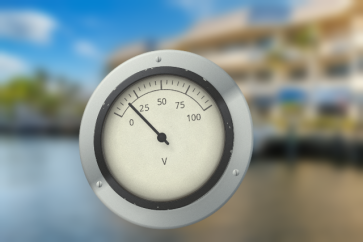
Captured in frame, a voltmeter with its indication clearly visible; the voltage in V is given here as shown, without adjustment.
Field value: 15 V
